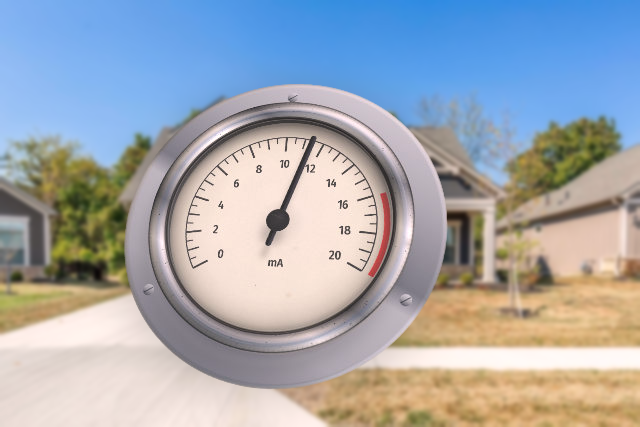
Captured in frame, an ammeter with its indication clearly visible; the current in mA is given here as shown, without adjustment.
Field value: 11.5 mA
